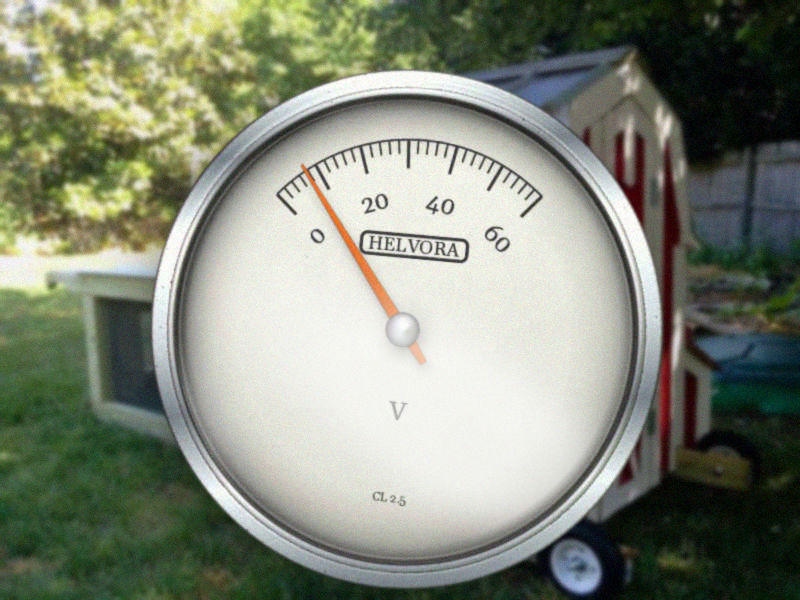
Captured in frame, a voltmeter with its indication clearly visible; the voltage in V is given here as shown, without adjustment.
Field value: 8 V
